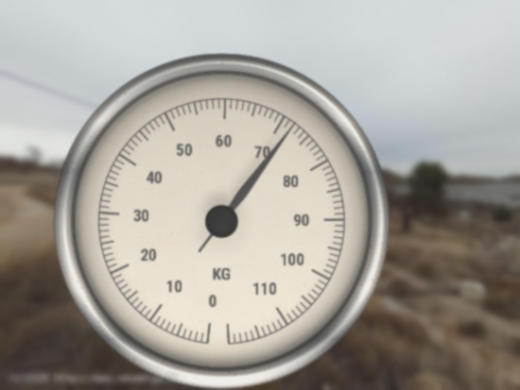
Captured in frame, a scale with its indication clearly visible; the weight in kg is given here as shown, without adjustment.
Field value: 72 kg
